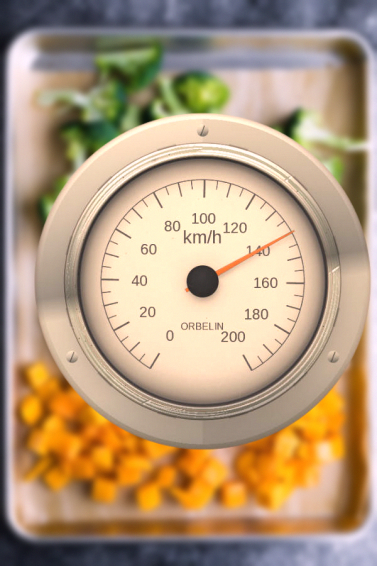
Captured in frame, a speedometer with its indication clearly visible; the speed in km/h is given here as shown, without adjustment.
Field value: 140 km/h
